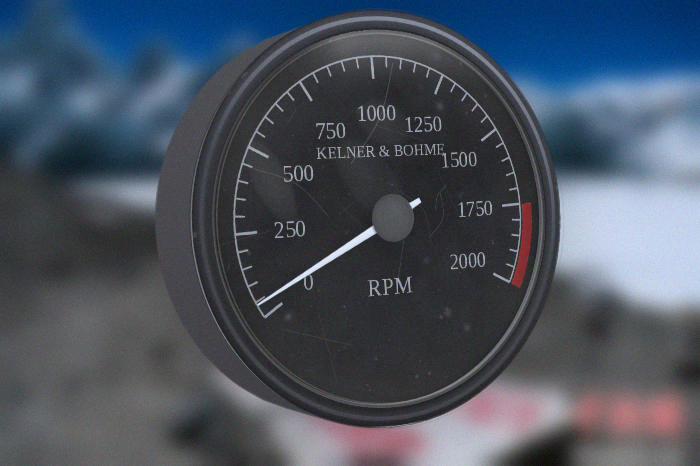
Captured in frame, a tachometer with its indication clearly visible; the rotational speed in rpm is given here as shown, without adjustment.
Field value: 50 rpm
